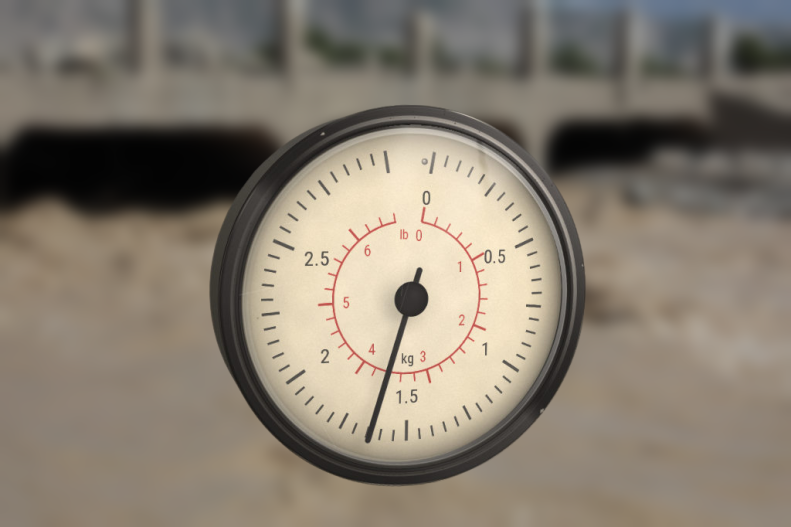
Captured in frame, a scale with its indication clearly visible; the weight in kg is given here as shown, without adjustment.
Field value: 1.65 kg
